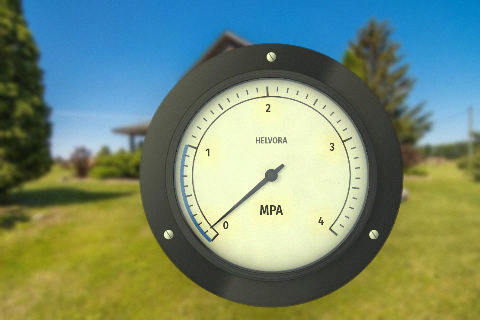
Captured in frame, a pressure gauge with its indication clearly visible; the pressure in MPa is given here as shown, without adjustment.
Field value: 0.1 MPa
